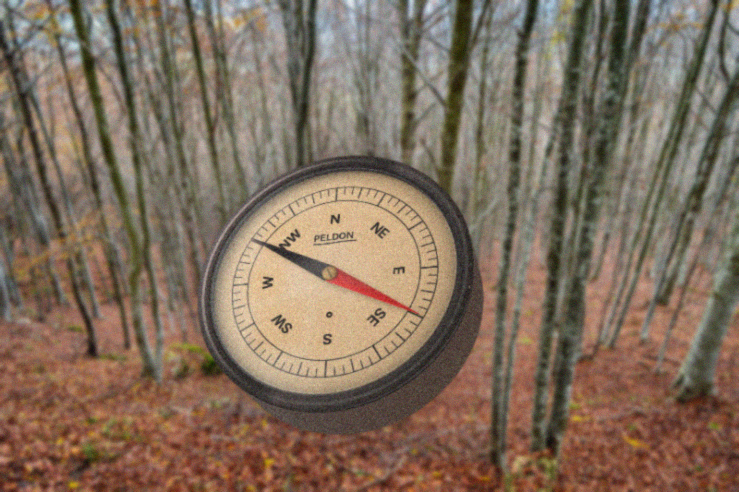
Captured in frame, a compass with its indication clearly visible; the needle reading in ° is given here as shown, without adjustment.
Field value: 120 °
